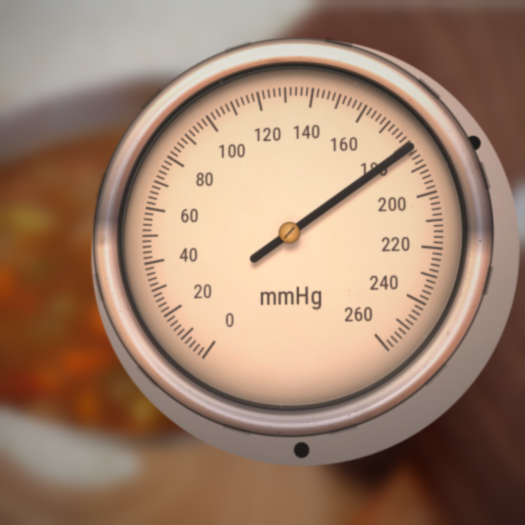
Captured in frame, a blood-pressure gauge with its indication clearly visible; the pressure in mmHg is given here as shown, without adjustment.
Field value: 182 mmHg
